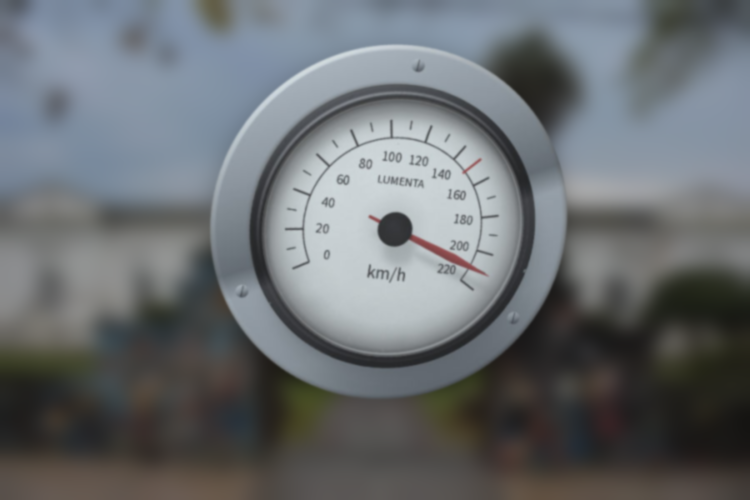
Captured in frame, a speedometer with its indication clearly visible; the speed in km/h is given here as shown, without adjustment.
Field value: 210 km/h
